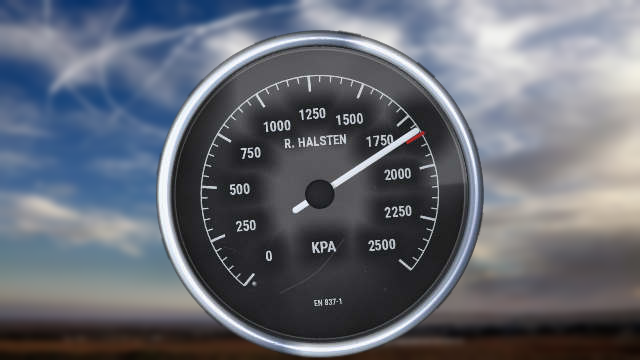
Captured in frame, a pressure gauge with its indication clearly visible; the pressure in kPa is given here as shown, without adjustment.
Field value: 1825 kPa
